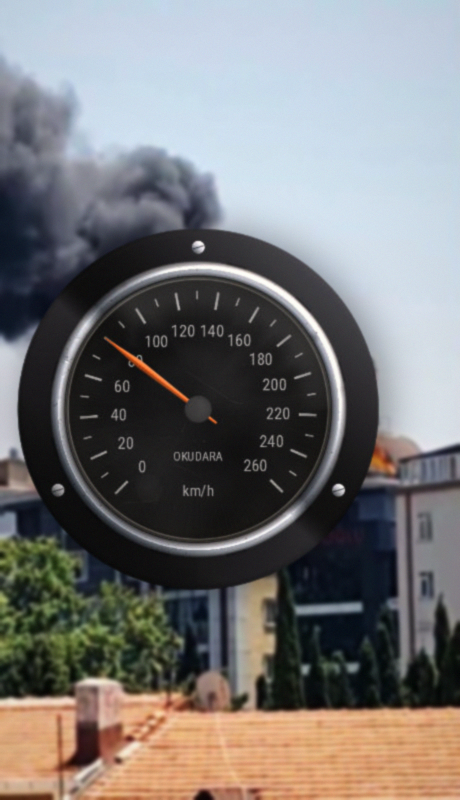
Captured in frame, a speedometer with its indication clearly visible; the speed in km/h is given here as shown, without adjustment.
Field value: 80 km/h
